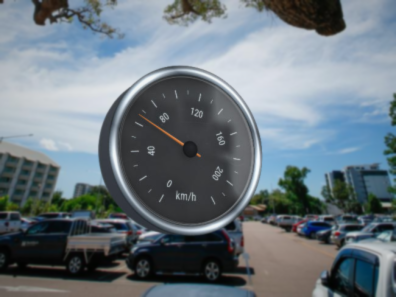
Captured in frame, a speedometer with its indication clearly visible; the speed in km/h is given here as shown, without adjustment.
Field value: 65 km/h
